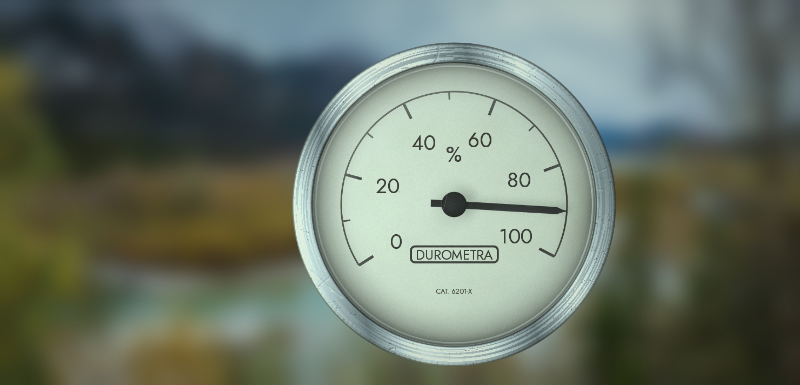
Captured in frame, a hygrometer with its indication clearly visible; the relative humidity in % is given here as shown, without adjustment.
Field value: 90 %
